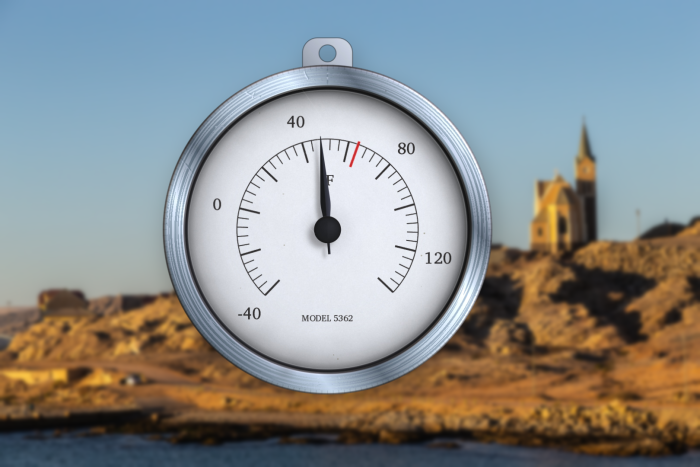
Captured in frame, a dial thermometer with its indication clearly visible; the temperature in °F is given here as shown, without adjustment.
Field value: 48 °F
